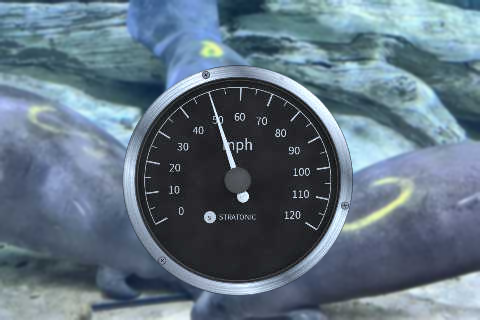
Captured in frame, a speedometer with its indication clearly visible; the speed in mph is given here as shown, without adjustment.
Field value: 50 mph
